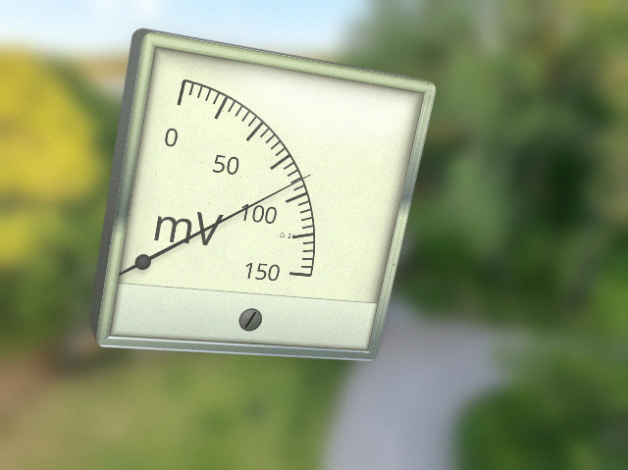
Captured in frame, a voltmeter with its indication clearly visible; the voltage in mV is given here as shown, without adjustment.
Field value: 90 mV
